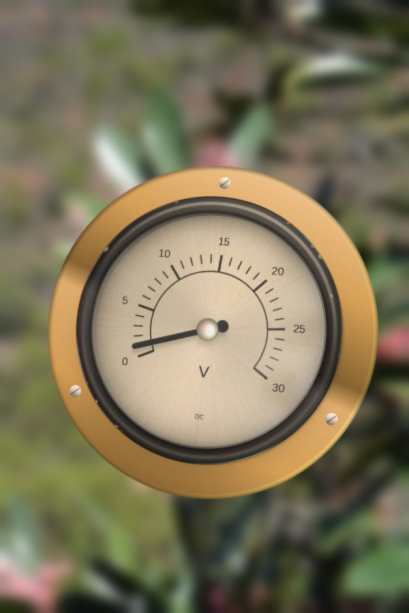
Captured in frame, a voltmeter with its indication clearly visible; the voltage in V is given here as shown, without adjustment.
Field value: 1 V
